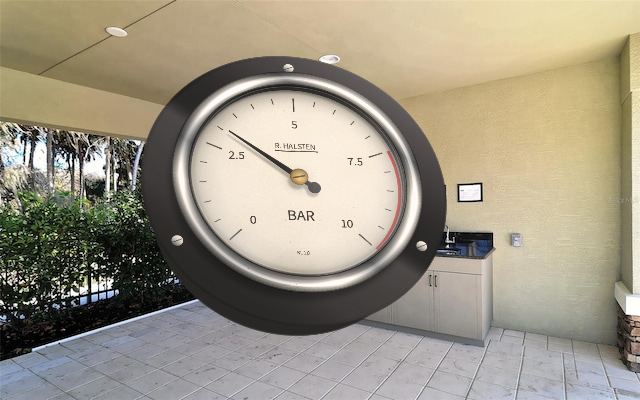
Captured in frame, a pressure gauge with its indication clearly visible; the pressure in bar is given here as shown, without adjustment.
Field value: 3 bar
